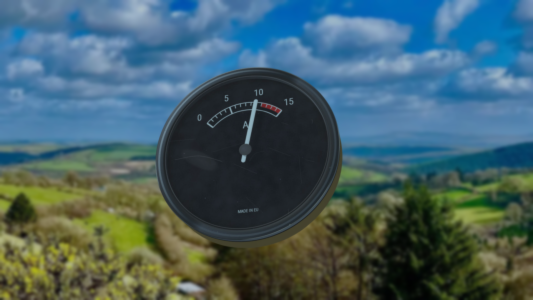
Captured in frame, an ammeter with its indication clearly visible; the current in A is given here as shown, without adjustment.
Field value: 10 A
